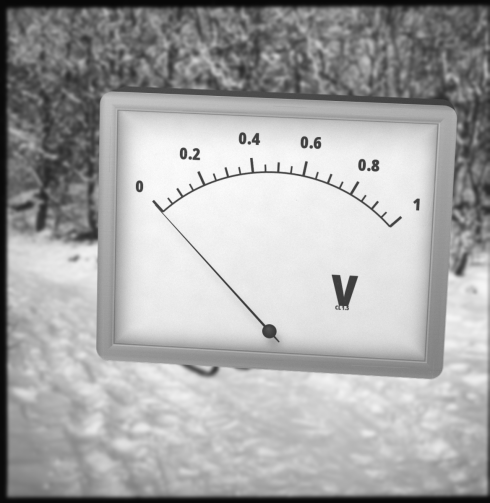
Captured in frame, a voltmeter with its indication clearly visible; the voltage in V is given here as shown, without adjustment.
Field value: 0 V
